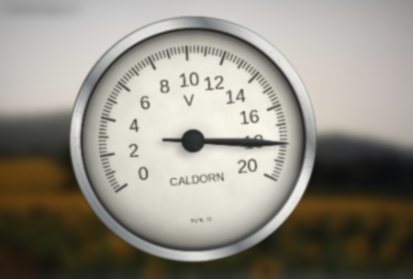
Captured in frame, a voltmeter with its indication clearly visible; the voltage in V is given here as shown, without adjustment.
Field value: 18 V
